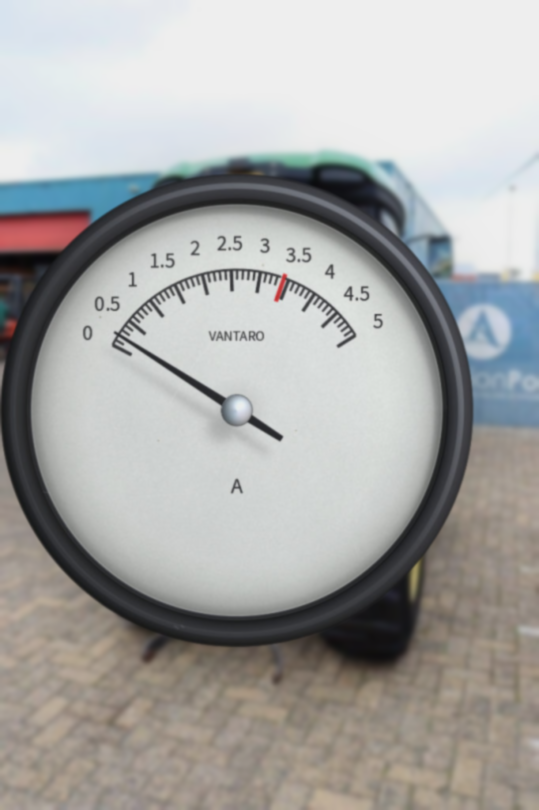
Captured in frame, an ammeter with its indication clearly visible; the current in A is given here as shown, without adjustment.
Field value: 0.2 A
